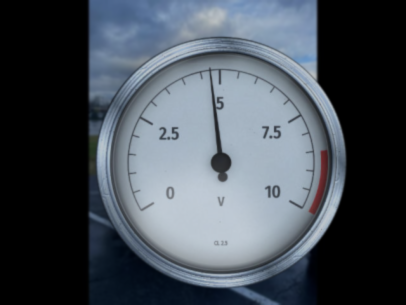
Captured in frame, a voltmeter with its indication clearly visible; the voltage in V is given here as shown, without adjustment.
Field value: 4.75 V
